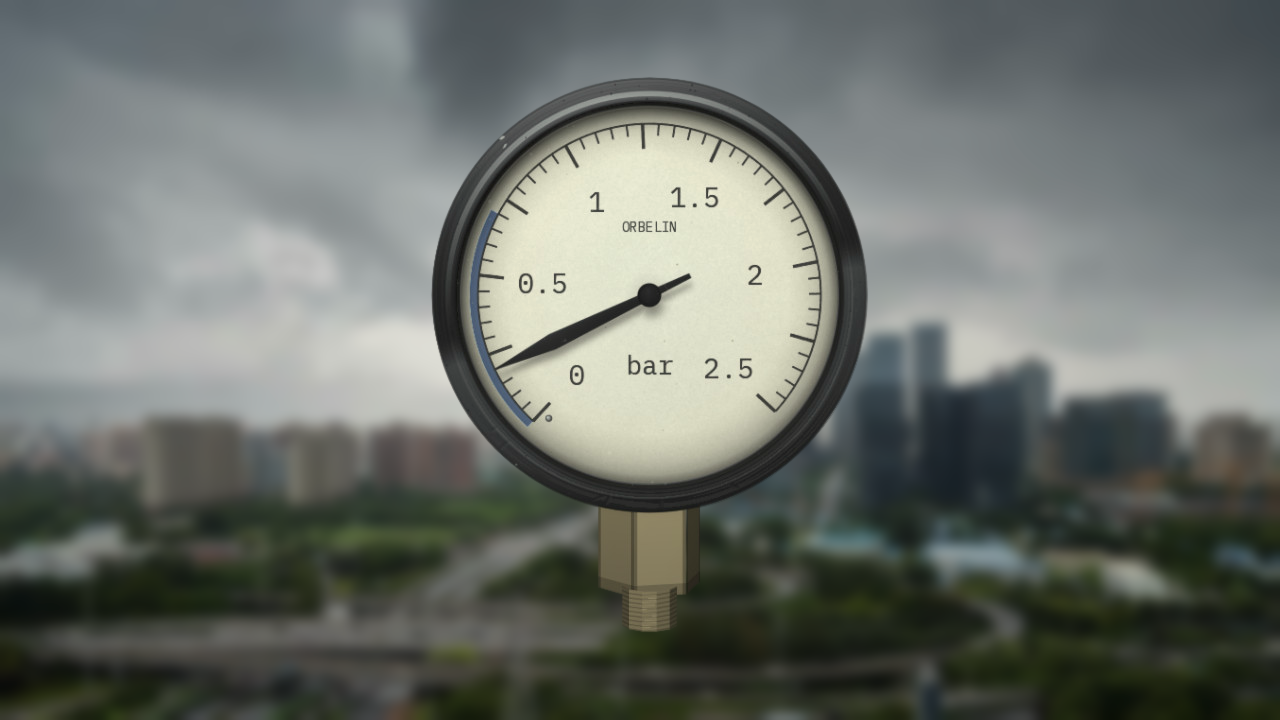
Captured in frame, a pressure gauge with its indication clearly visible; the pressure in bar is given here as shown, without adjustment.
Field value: 0.2 bar
